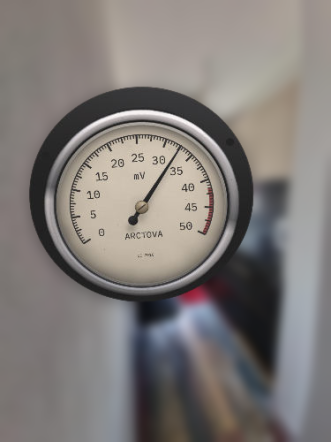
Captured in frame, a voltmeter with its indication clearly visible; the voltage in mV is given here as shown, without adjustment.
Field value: 32.5 mV
